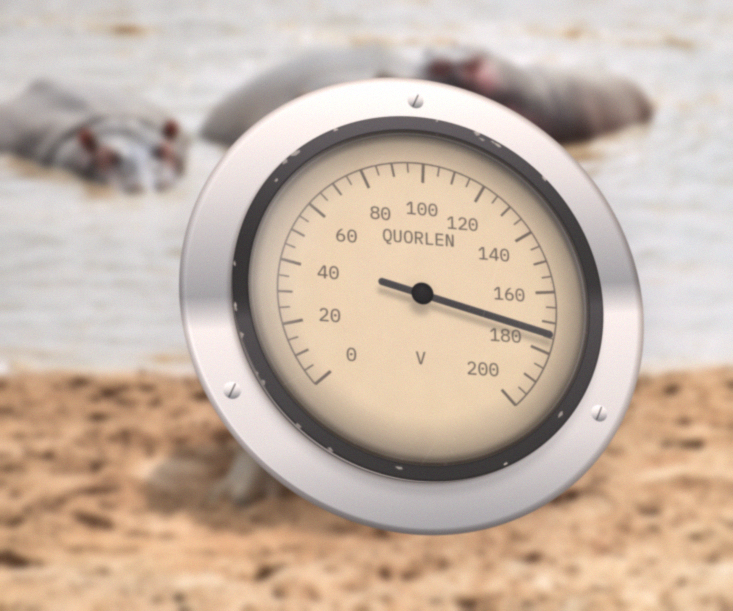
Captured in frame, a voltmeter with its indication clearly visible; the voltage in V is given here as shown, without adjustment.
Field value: 175 V
